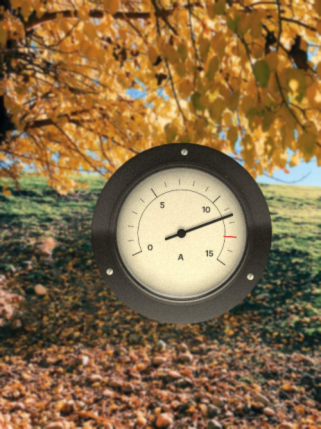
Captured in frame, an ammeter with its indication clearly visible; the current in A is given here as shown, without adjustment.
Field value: 11.5 A
